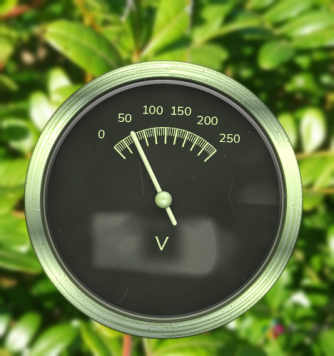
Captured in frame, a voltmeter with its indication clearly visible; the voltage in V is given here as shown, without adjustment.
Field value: 50 V
